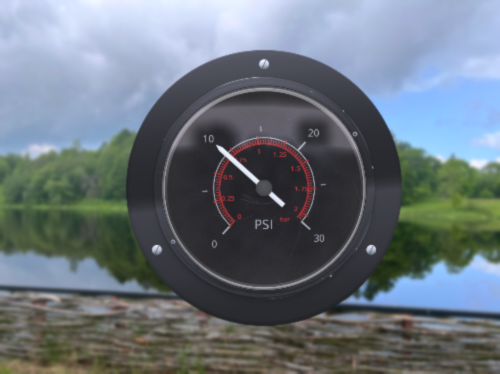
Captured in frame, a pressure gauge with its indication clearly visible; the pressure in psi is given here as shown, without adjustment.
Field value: 10 psi
